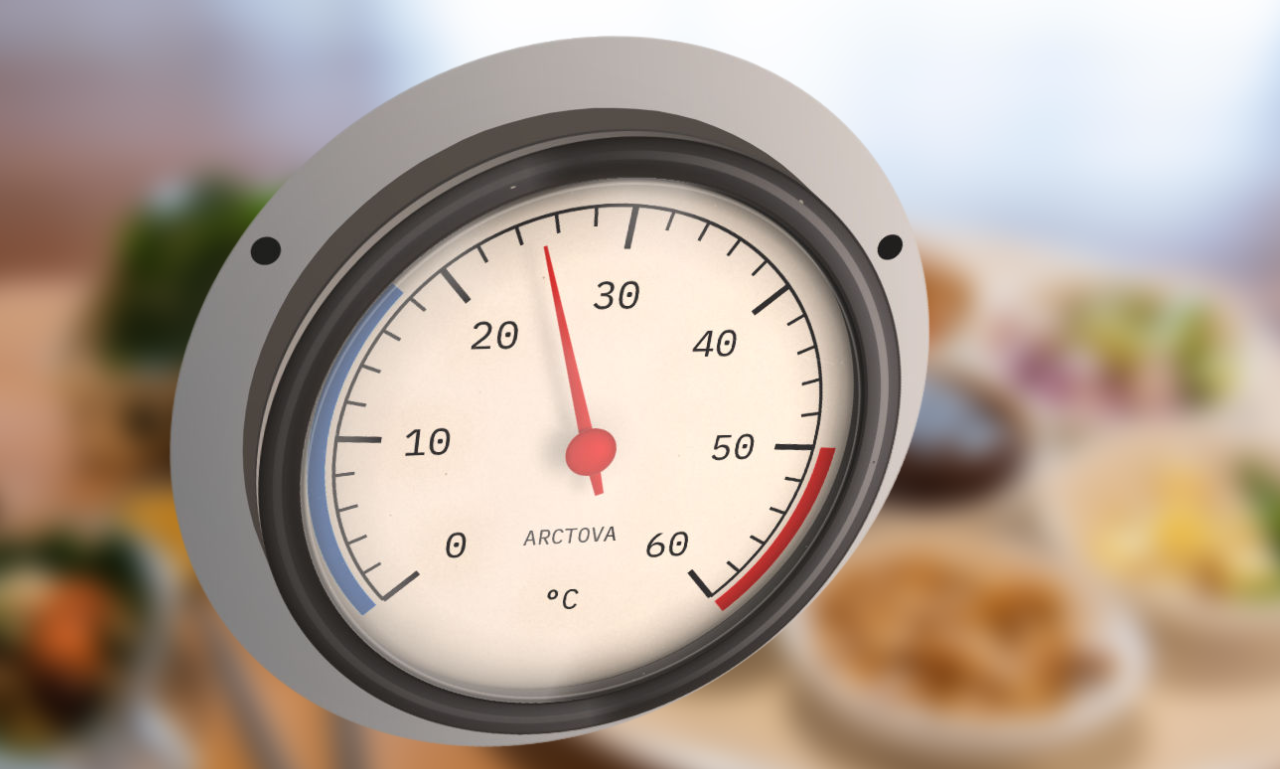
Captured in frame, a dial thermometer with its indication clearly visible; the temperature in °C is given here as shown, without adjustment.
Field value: 25 °C
